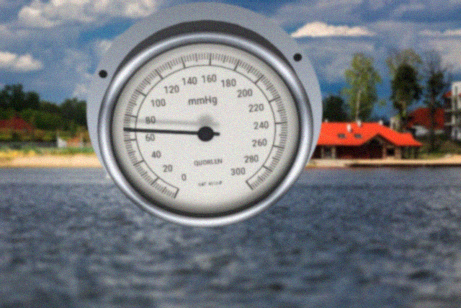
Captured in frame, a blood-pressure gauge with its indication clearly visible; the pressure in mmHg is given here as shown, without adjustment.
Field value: 70 mmHg
